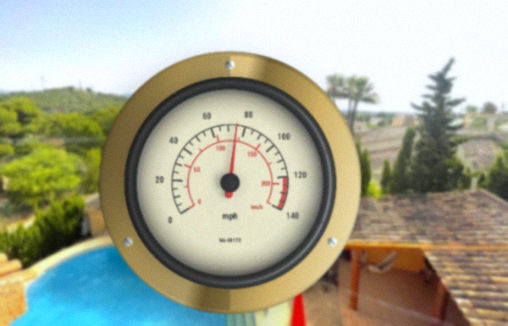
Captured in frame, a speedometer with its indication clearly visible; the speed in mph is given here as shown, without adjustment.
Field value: 75 mph
